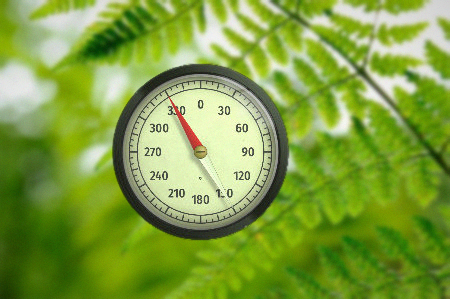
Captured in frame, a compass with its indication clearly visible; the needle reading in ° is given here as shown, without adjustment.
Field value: 330 °
